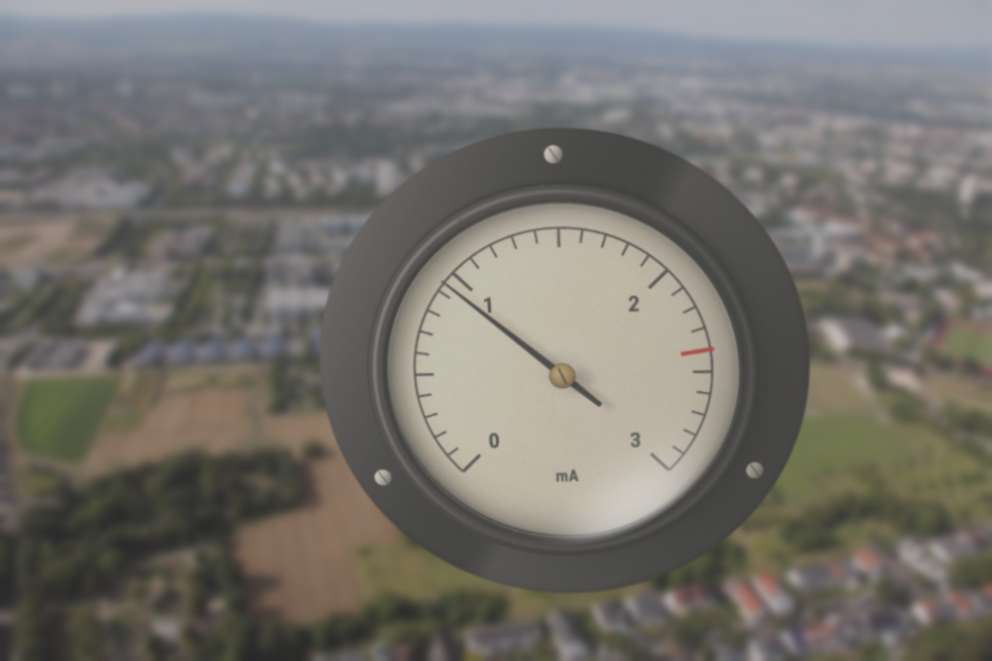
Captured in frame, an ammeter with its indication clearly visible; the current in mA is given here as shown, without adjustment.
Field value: 0.95 mA
